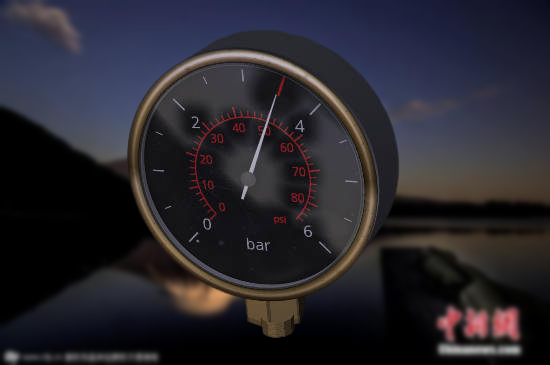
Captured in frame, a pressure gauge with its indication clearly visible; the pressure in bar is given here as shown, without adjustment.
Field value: 3.5 bar
